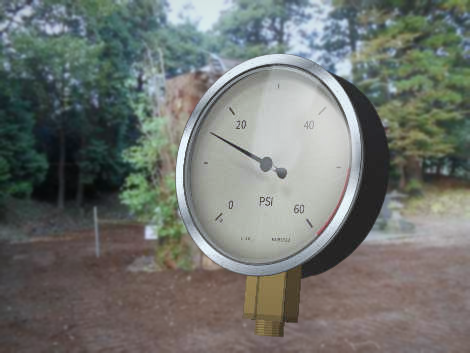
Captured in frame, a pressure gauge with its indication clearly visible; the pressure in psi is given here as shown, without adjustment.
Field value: 15 psi
